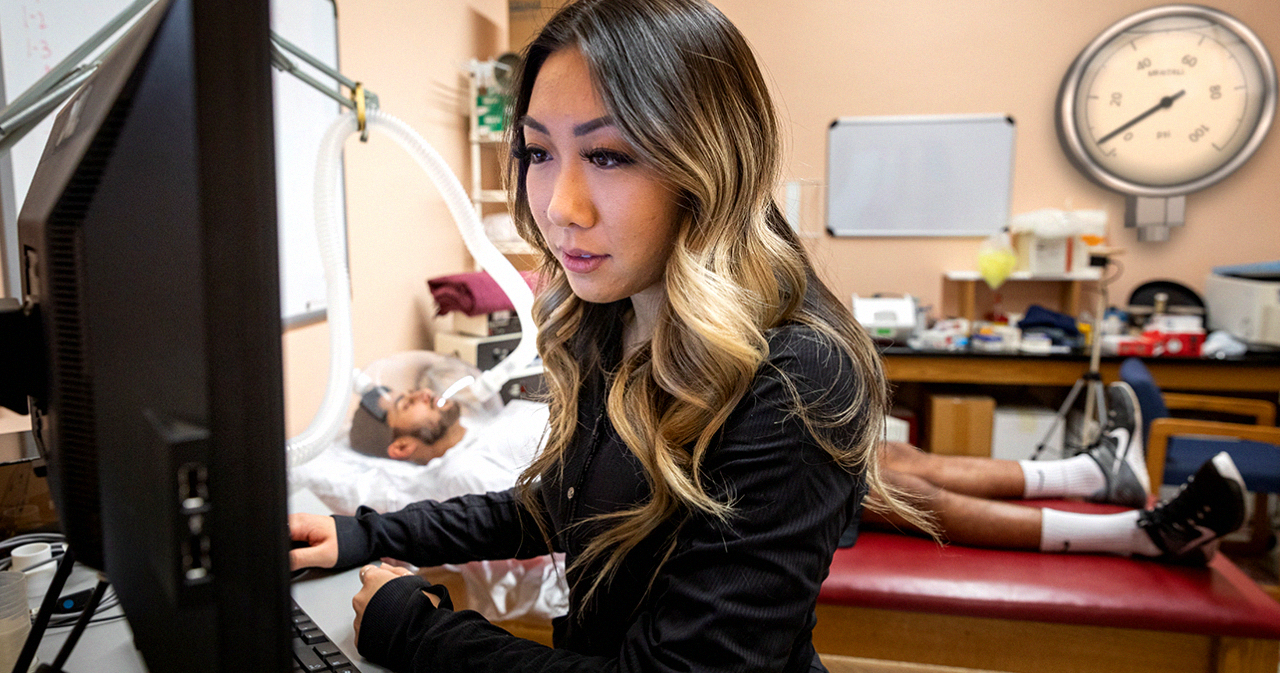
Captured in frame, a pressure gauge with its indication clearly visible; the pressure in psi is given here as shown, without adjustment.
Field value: 5 psi
